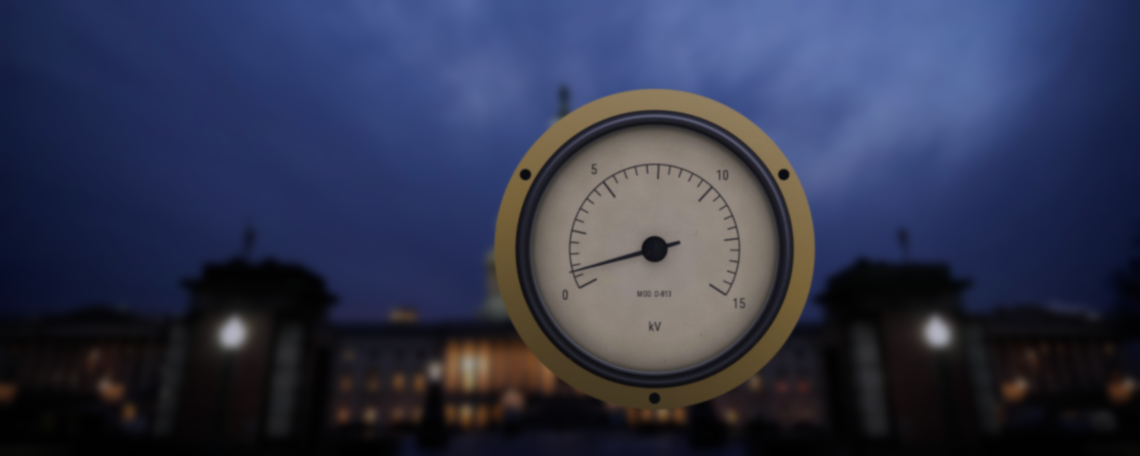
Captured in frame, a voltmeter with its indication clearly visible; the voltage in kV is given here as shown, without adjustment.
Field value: 0.75 kV
